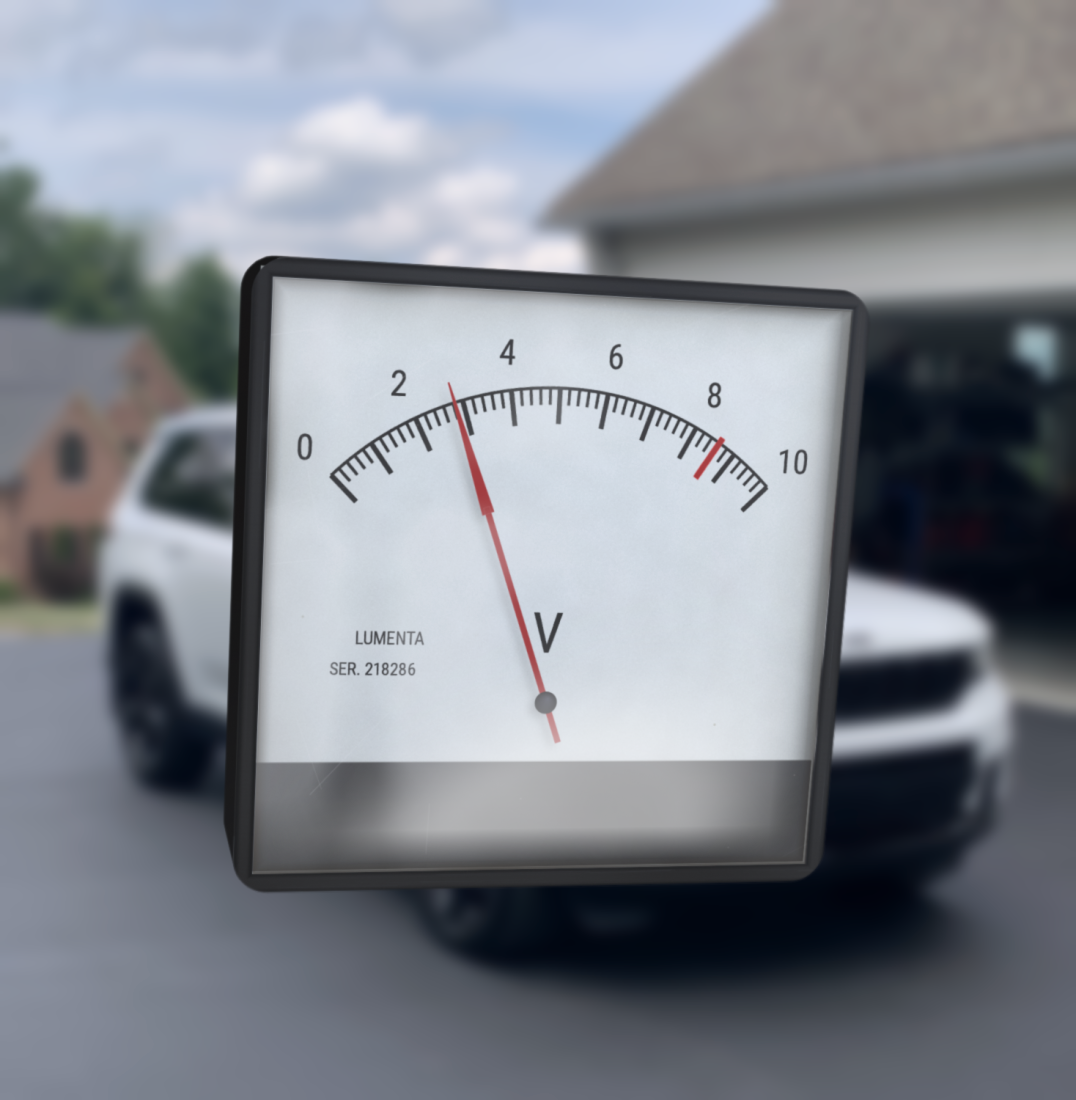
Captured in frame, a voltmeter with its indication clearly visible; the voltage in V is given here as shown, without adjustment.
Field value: 2.8 V
